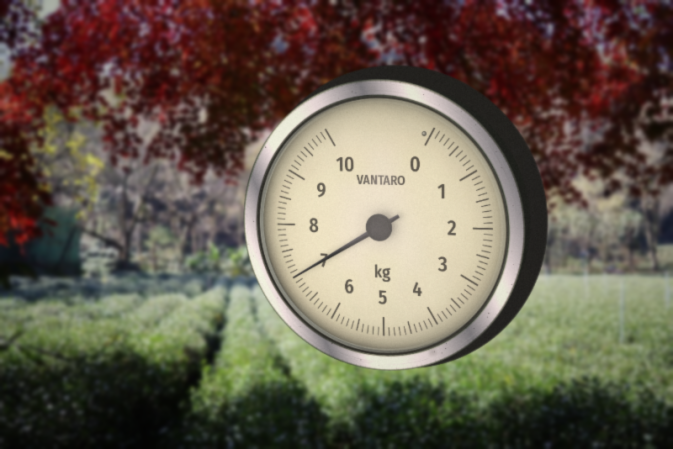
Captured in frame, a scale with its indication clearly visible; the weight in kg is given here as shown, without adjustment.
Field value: 7 kg
